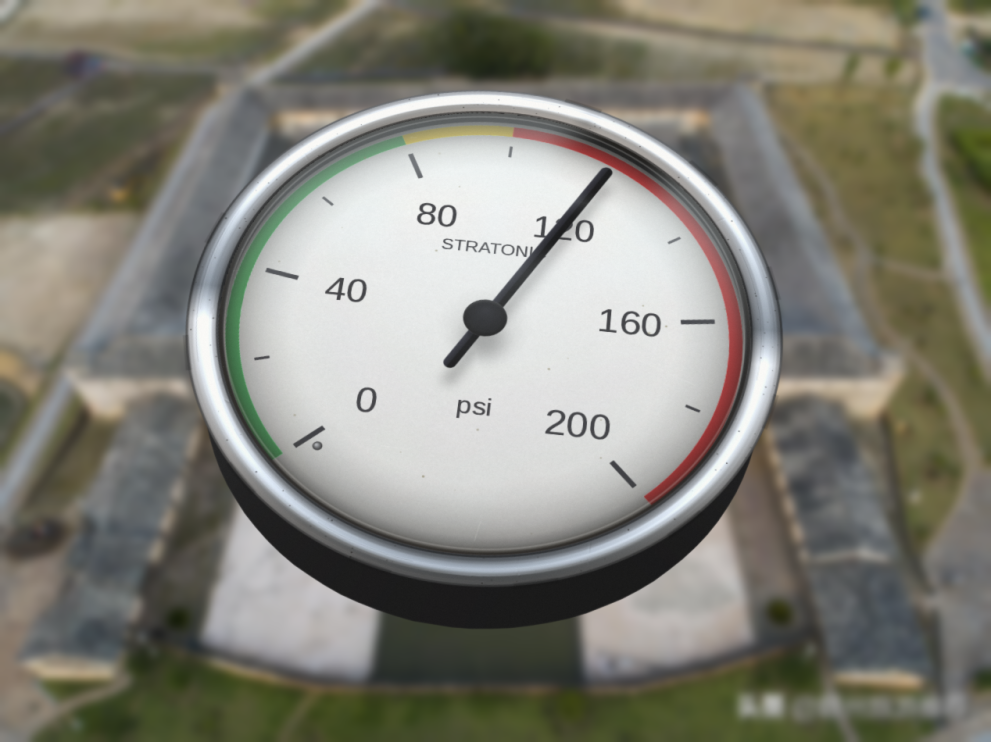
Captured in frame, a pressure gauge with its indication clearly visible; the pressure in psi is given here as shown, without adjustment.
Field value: 120 psi
